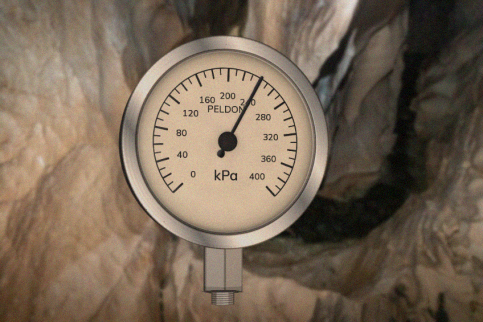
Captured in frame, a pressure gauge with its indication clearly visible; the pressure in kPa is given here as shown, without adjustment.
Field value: 240 kPa
